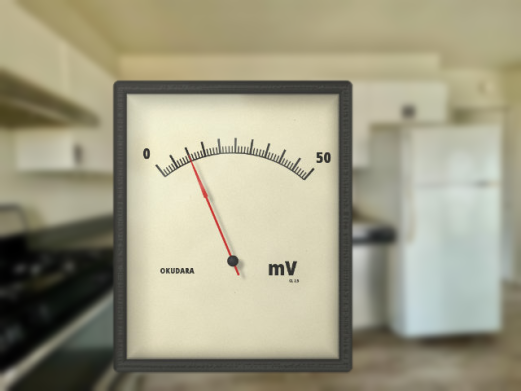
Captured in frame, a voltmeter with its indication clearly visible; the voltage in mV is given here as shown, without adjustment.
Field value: 10 mV
